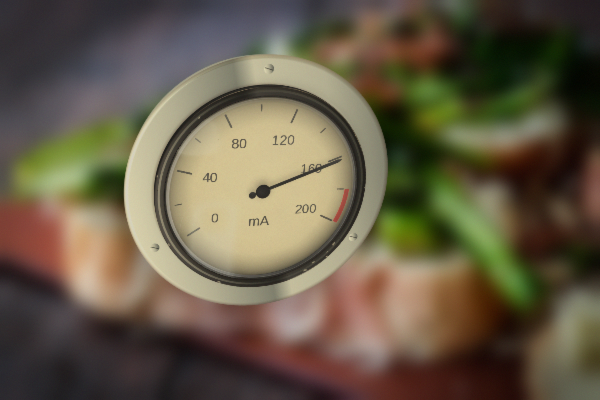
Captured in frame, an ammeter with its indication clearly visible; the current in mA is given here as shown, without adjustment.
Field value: 160 mA
